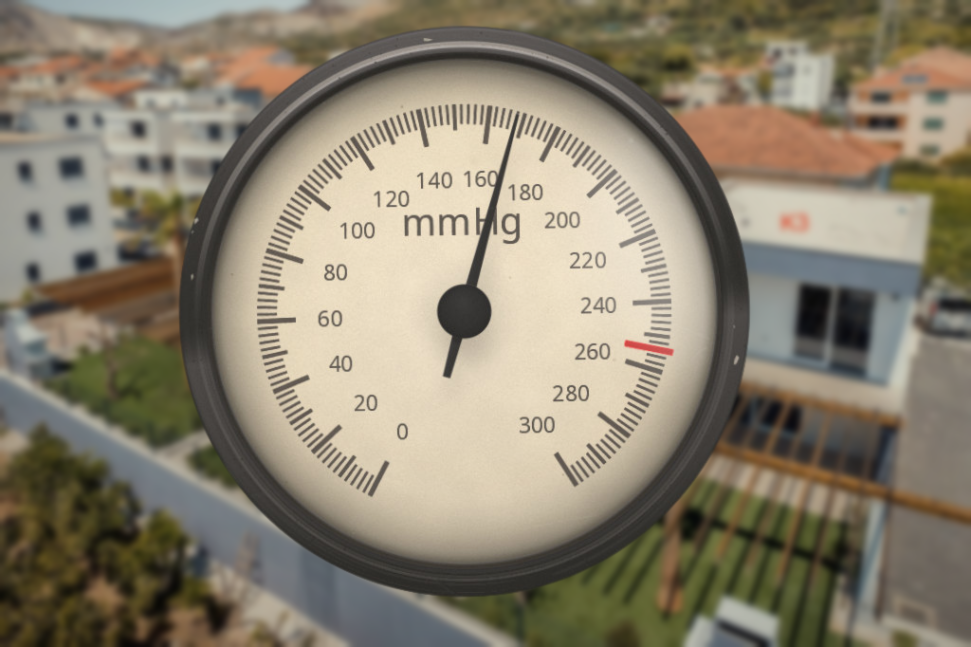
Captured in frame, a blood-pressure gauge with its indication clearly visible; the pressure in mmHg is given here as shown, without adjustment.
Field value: 168 mmHg
